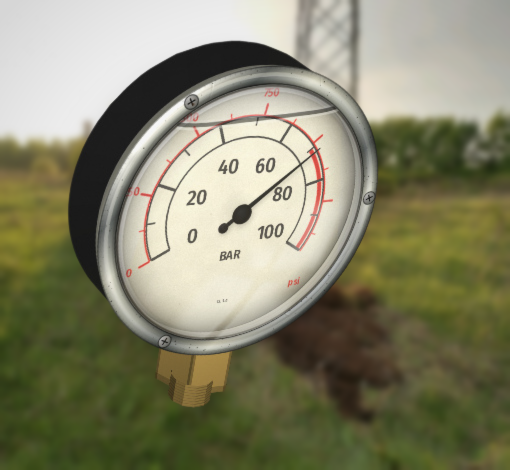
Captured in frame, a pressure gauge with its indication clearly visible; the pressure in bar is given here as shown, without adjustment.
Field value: 70 bar
